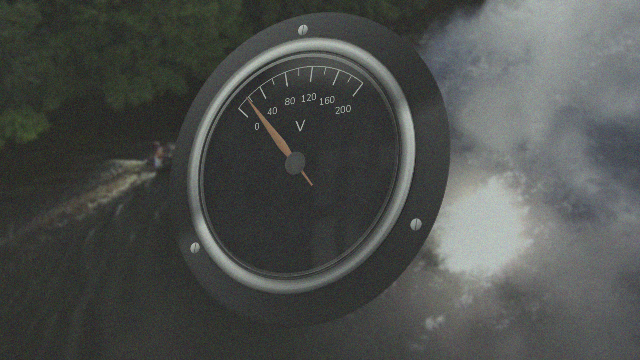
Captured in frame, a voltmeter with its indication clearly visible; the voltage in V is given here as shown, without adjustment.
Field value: 20 V
